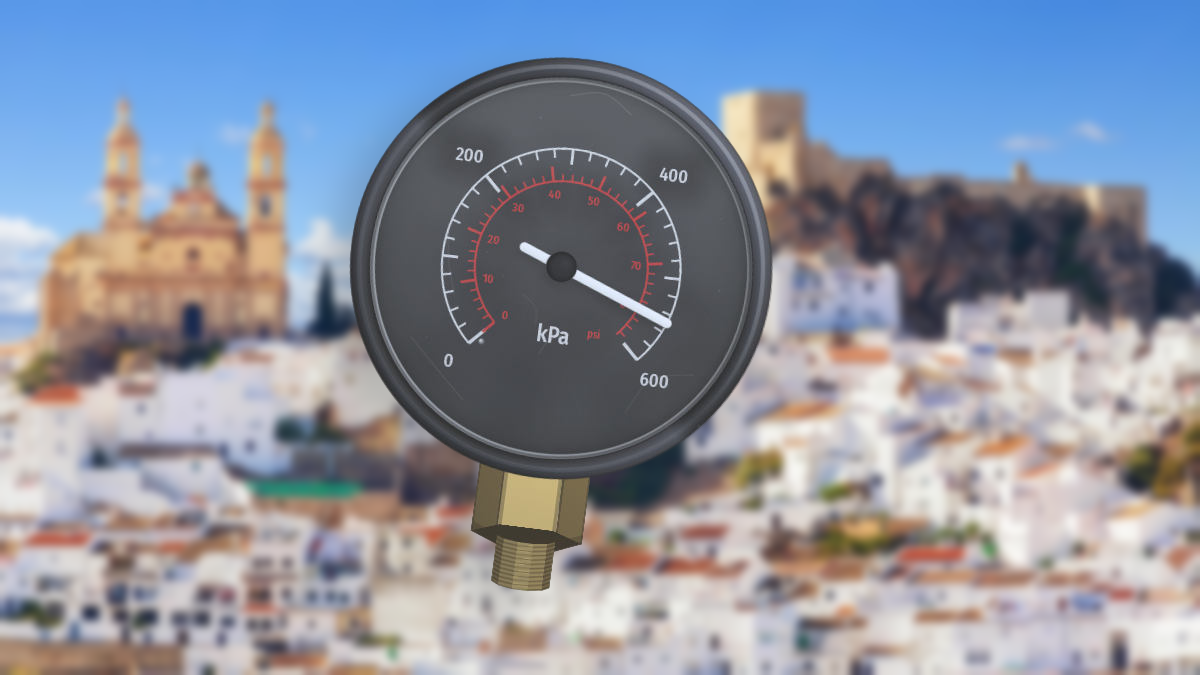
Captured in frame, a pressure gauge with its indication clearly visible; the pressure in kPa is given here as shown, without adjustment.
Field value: 550 kPa
